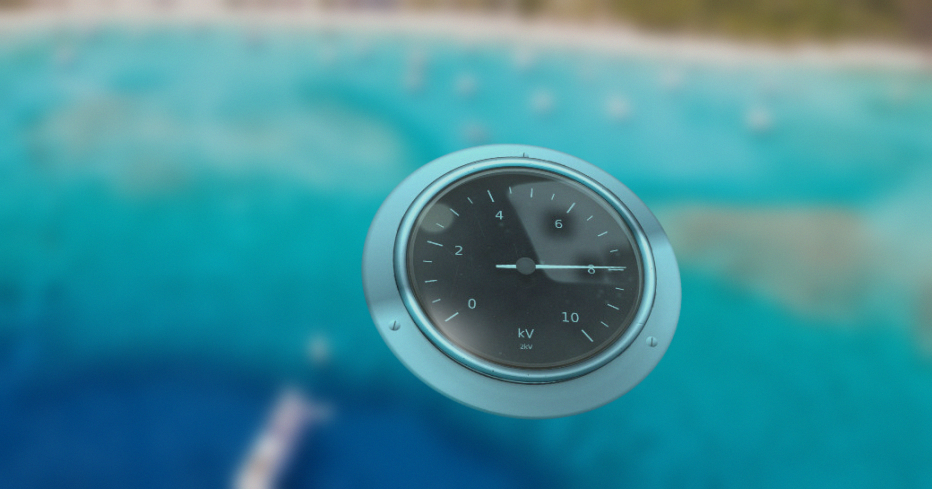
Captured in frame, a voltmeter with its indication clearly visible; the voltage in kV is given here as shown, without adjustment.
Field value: 8 kV
